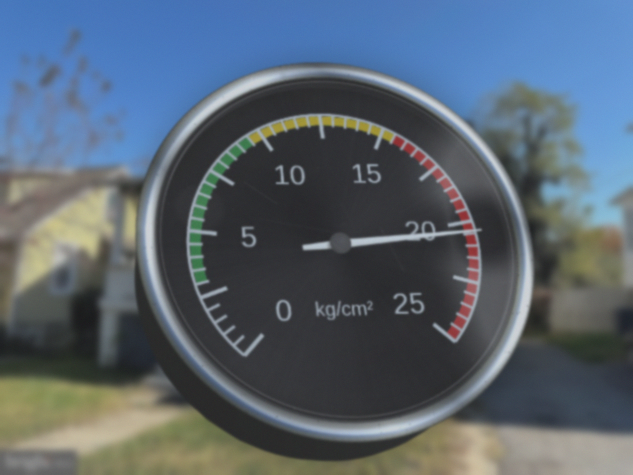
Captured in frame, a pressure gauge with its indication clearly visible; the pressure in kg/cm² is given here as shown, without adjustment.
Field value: 20.5 kg/cm²
